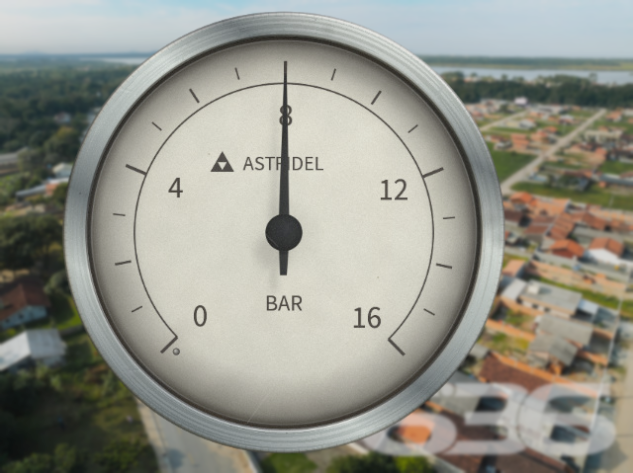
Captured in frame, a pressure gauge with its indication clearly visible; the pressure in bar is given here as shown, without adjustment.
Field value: 8 bar
